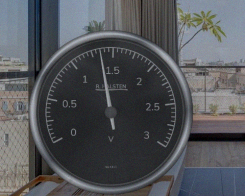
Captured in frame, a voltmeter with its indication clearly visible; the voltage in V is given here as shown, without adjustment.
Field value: 1.35 V
